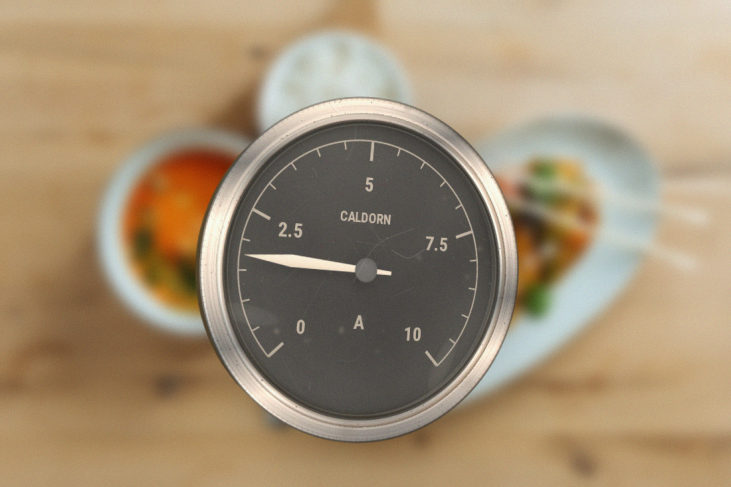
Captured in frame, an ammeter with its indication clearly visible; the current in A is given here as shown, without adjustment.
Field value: 1.75 A
